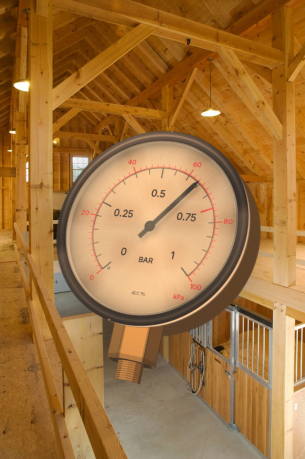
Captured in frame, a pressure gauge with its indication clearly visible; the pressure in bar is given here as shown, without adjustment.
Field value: 0.65 bar
